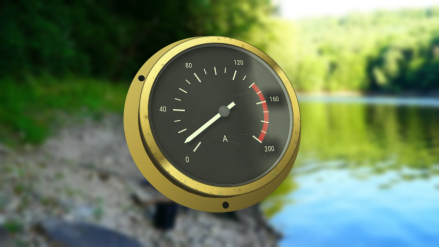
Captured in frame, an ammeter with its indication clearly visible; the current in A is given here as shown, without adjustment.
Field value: 10 A
